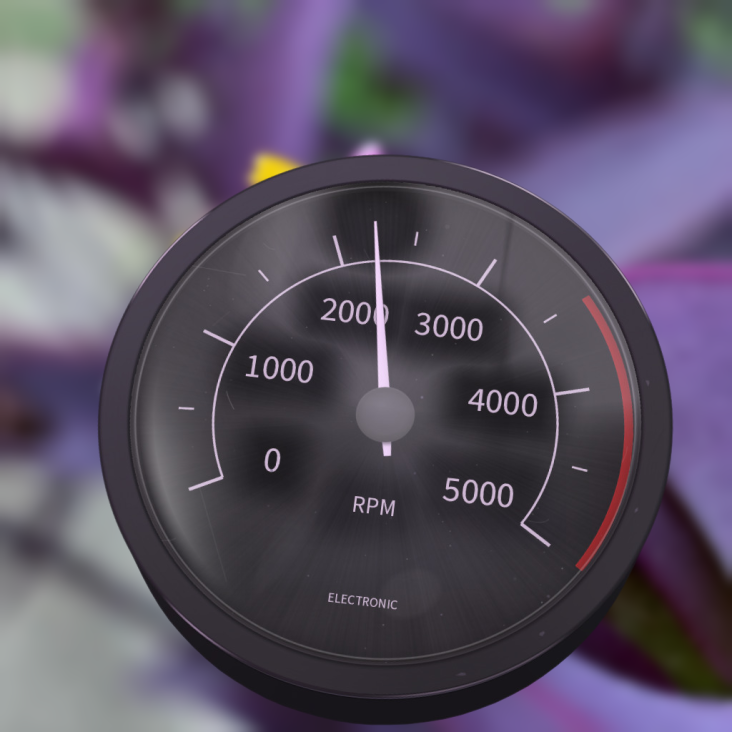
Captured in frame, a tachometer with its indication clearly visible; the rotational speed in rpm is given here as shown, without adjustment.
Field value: 2250 rpm
